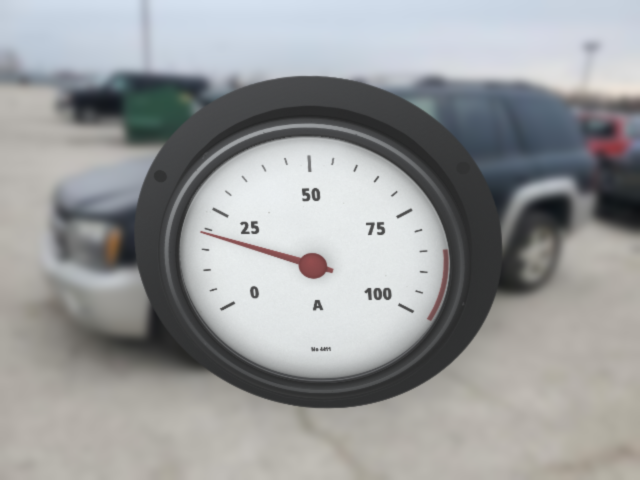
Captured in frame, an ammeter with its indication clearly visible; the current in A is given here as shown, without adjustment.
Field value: 20 A
